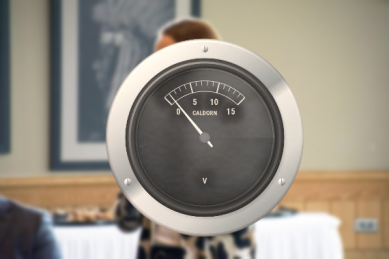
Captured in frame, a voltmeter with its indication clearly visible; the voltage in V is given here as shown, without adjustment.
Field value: 1 V
